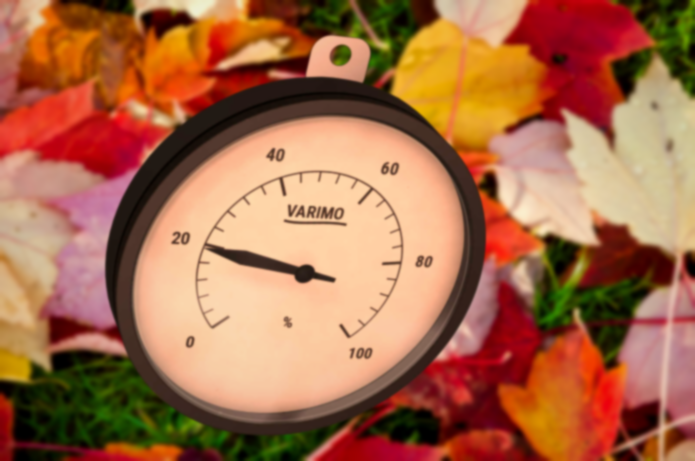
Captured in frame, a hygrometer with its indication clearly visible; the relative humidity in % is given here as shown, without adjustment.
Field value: 20 %
